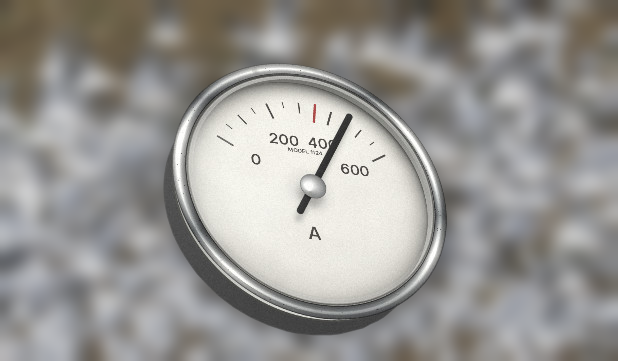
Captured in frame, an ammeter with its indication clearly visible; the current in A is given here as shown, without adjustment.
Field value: 450 A
